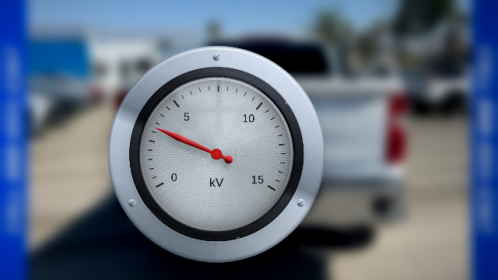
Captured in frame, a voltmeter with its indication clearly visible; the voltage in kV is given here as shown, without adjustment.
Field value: 3.25 kV
